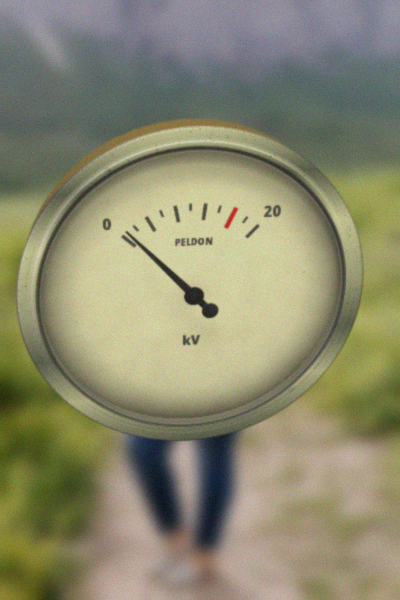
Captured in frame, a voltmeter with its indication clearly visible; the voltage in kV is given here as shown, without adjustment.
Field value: 1 kV
